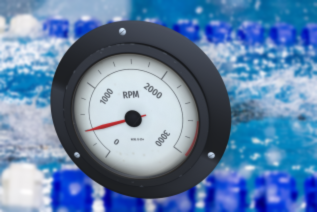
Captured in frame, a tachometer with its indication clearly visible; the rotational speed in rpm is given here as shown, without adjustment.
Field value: 400 rpm
